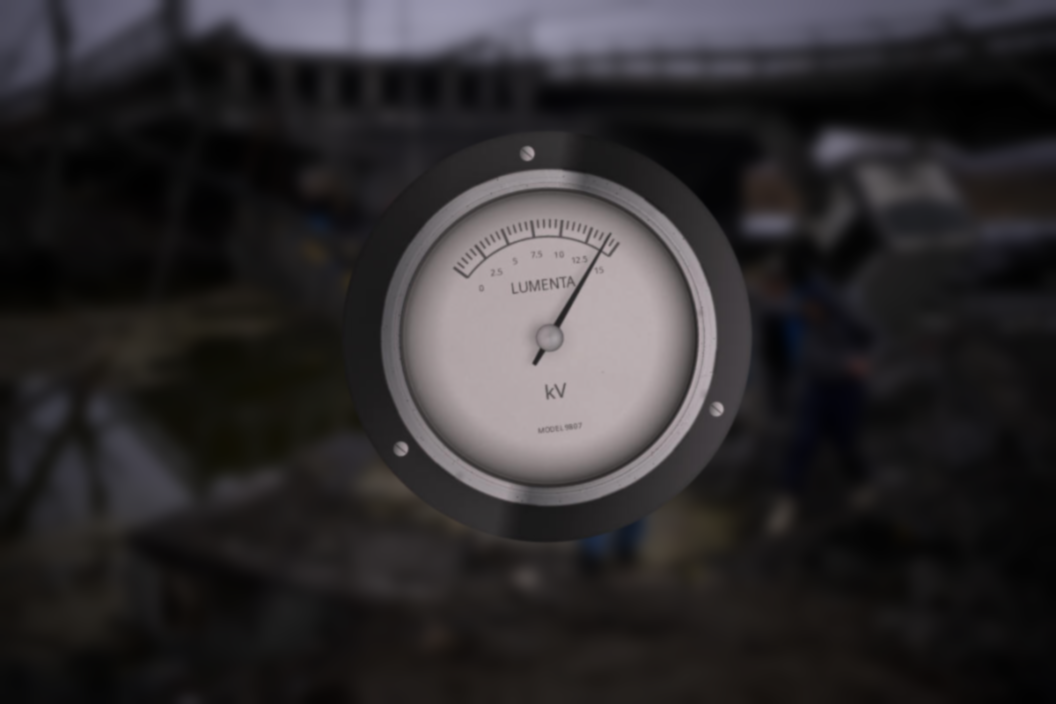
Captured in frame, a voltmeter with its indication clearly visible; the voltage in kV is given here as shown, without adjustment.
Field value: 14 kV
